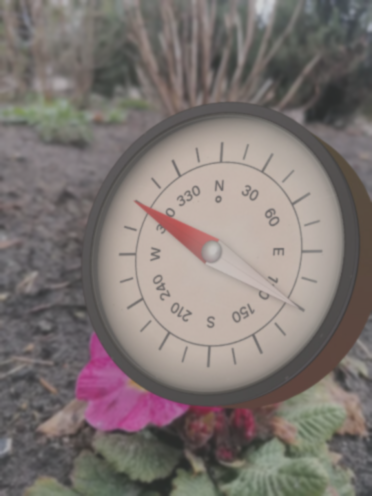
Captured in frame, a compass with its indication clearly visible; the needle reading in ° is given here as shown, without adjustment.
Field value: 300 °
